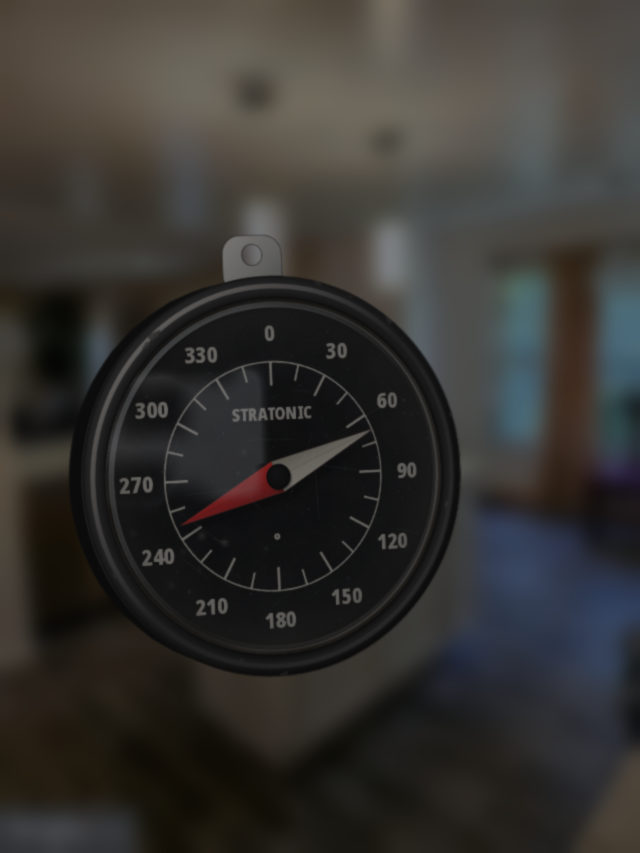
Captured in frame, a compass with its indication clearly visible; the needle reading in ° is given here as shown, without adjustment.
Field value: 247.5 °
